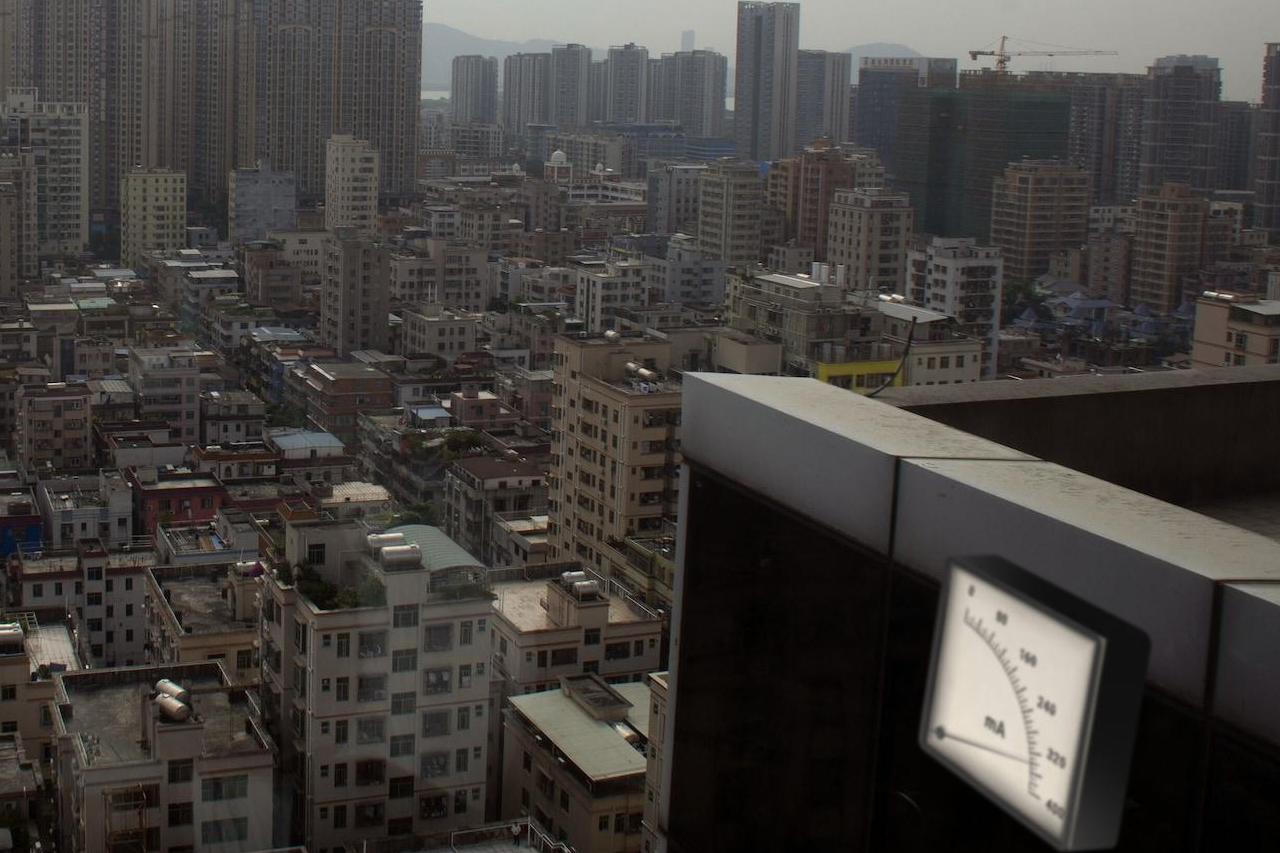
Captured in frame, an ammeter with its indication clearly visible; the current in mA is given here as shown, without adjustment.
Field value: 340 mA
